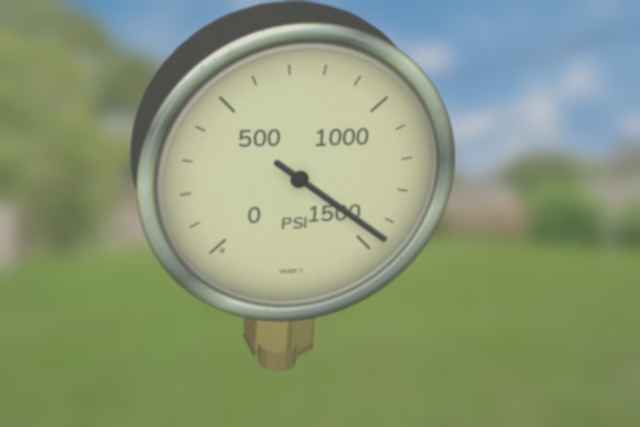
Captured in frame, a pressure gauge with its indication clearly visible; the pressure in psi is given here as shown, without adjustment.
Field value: 1450 psi
